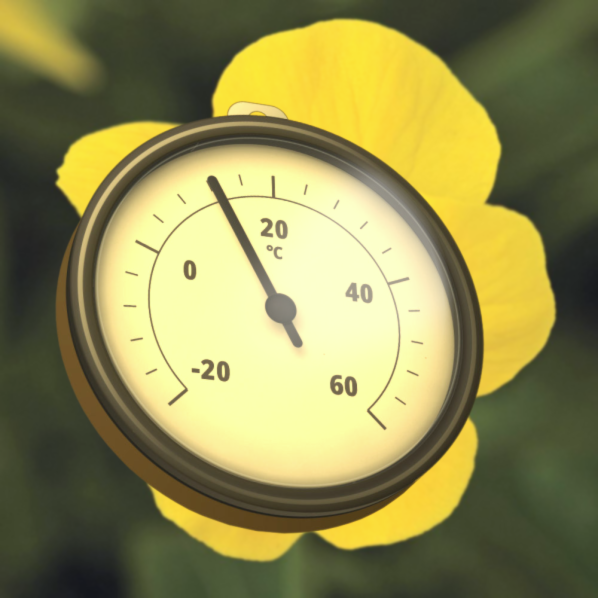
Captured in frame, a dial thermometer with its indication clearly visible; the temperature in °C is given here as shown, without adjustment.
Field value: 12 °C
